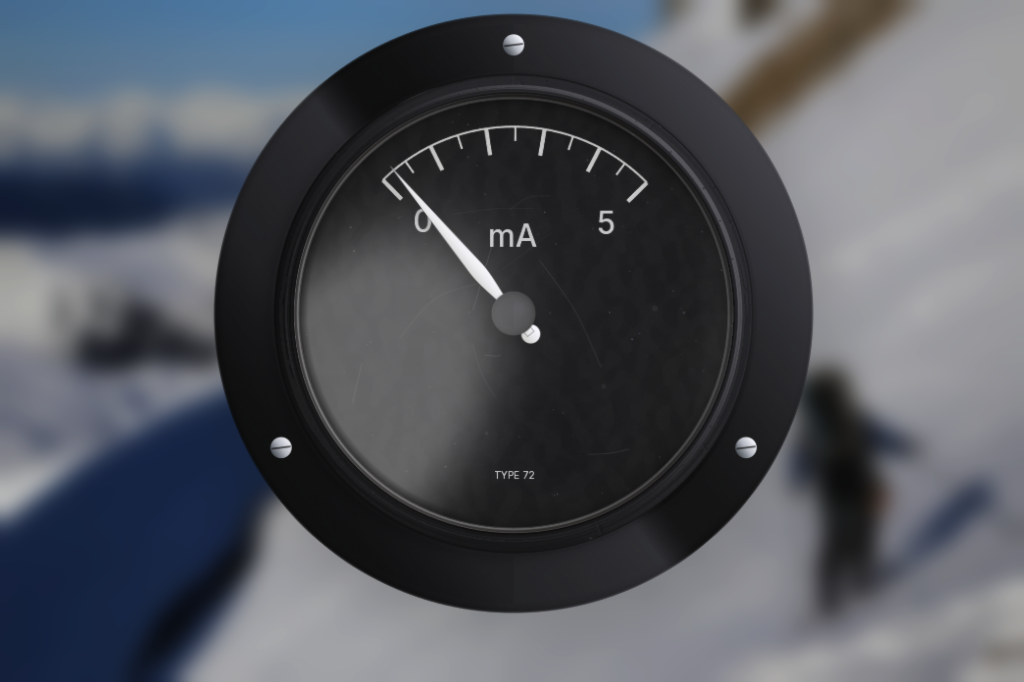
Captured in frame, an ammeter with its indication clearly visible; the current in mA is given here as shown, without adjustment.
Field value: 0.25 mA
